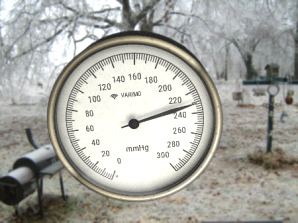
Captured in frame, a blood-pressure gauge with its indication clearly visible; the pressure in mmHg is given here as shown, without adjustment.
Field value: 230 mmHg
